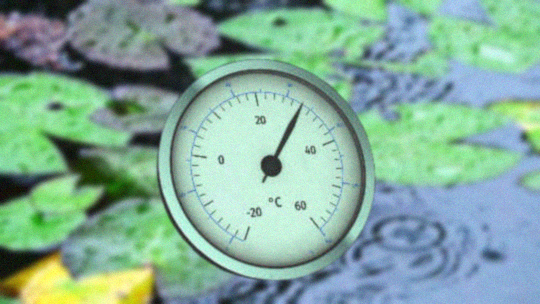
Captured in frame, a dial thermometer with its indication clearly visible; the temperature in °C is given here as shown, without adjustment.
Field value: 30 °C
